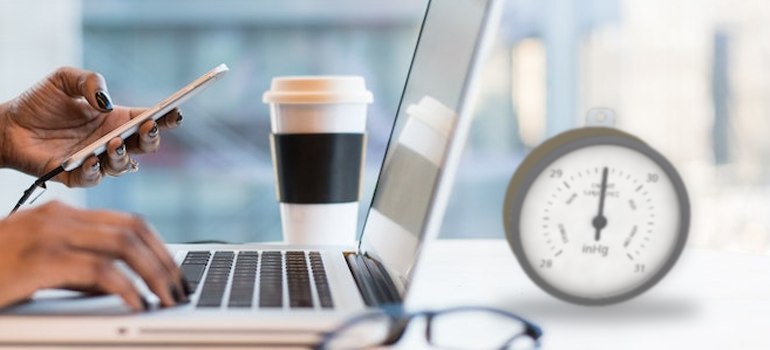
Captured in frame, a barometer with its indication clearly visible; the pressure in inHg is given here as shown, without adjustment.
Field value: 29.5 inHg
